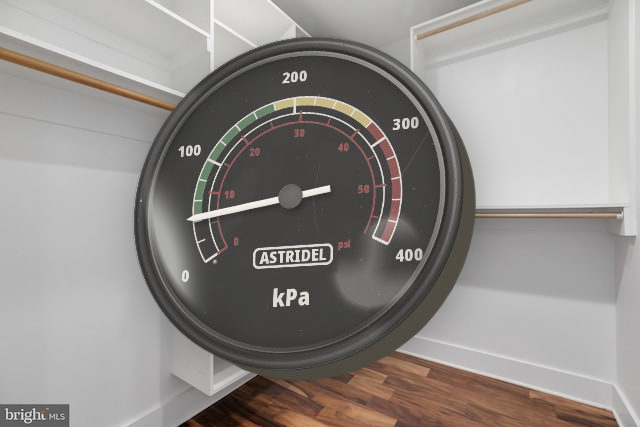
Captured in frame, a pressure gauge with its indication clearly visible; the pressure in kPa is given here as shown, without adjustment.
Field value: 40 kPa
